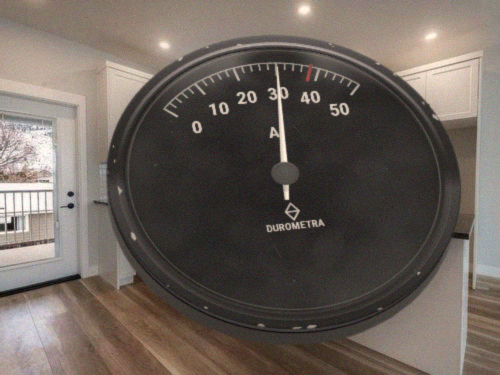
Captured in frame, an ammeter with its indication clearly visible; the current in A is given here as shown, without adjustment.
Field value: 30 A
